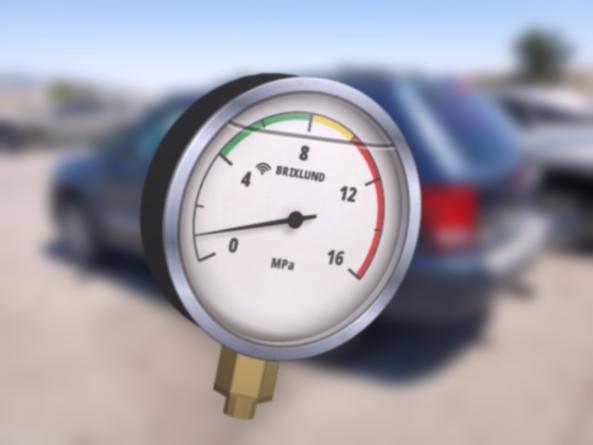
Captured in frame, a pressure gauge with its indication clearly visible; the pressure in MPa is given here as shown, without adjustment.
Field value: 1 MPa
